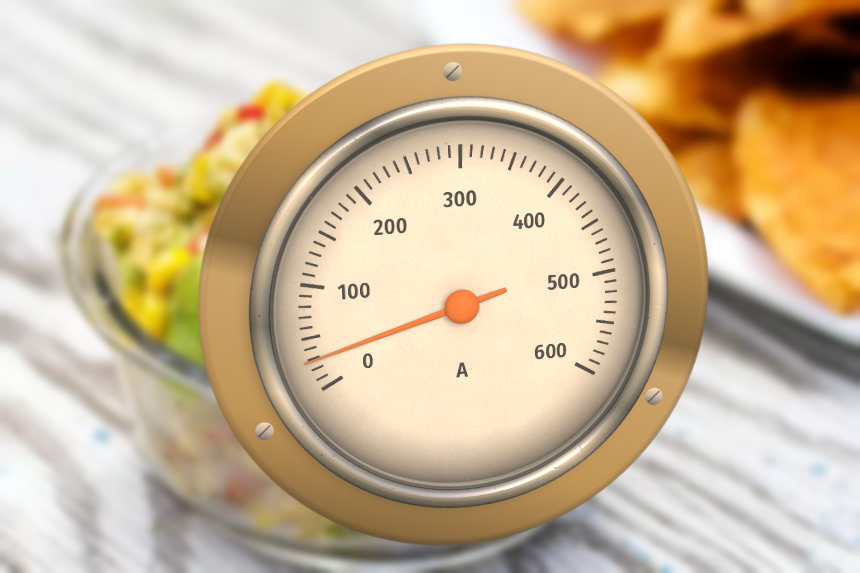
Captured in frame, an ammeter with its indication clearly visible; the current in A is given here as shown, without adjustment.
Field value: 30 A
